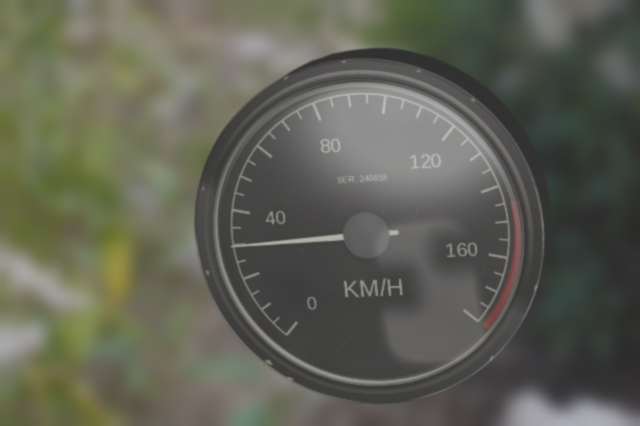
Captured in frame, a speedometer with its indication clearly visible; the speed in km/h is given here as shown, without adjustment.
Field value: 30 km/h
